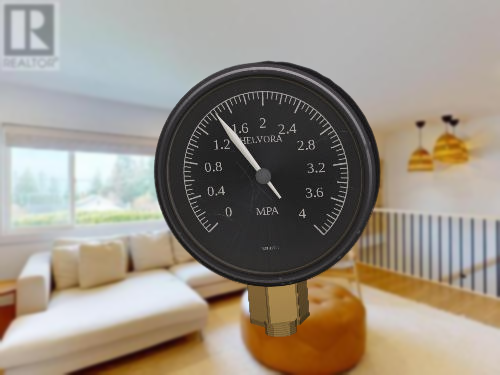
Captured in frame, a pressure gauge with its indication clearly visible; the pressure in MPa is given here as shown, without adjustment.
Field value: 1.45 MPa
